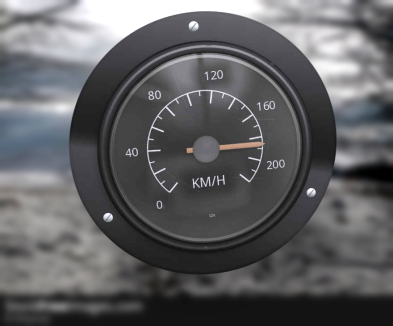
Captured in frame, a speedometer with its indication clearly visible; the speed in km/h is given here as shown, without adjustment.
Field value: 185 km/h
